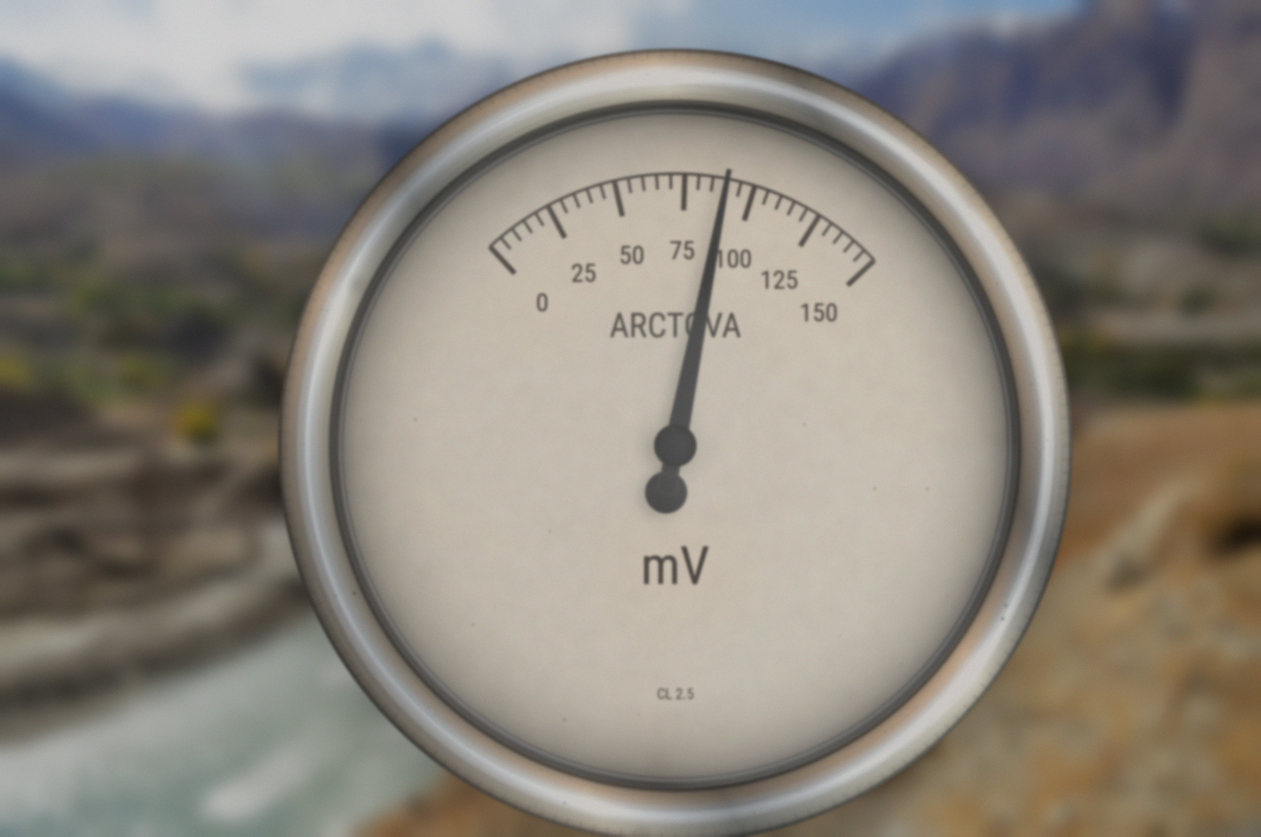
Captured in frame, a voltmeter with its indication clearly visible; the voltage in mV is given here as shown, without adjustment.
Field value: 90 mV
